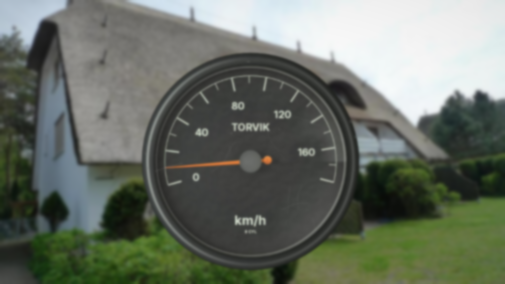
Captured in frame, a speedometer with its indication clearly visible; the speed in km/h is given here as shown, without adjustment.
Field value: 10 km/h
